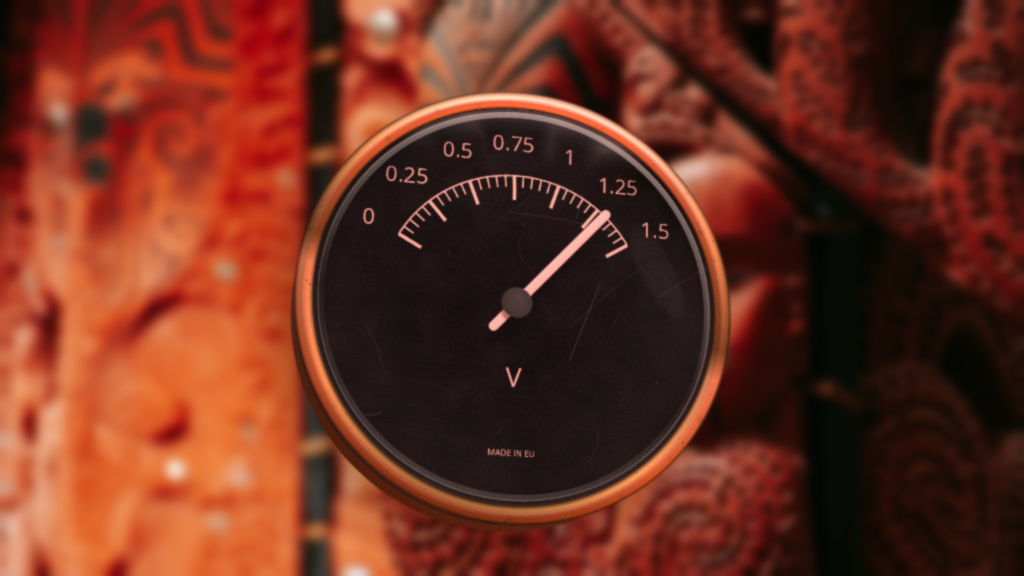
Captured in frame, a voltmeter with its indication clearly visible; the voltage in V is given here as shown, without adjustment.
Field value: 1.3 V
